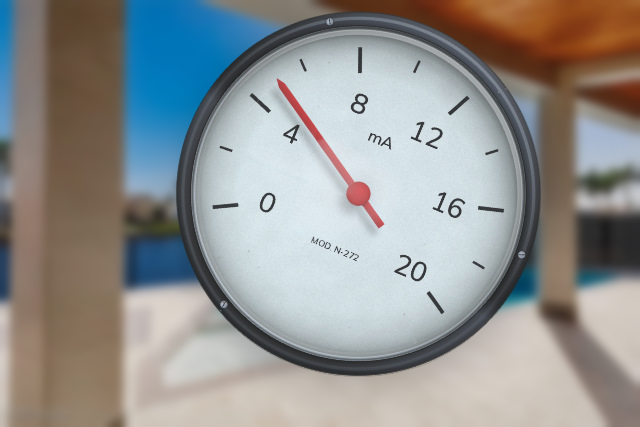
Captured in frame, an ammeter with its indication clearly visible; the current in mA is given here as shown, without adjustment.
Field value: 5 mA
